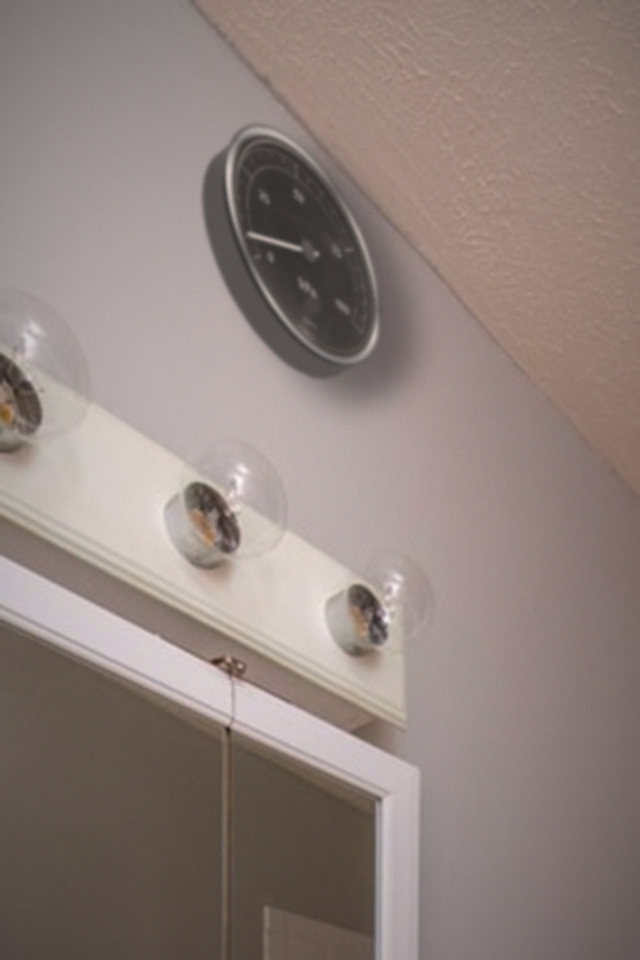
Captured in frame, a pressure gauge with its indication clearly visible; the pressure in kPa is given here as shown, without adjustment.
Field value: 5 kPa
